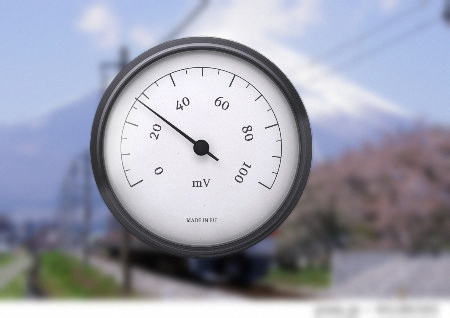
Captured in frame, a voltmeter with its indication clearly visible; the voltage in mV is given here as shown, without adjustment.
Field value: 27.5 mV
